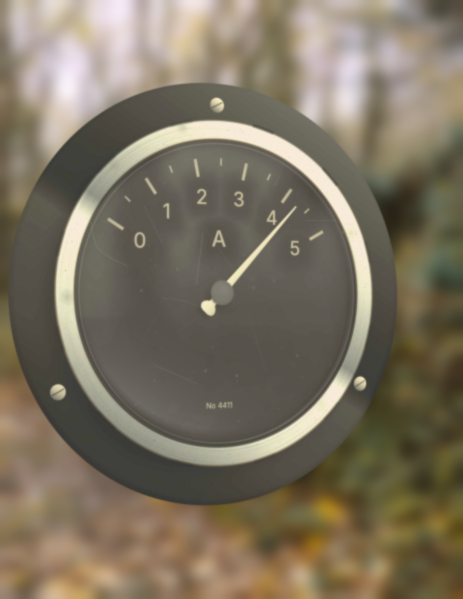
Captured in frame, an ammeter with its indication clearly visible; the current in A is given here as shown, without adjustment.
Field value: 4.25 A
